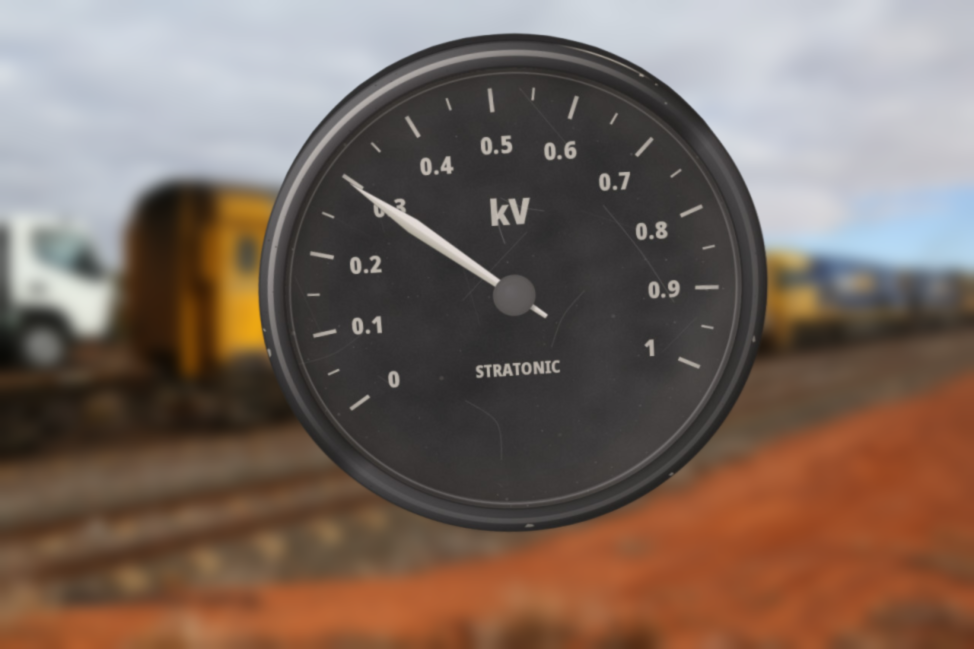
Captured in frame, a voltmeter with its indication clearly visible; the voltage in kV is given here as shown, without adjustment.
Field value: 0.3 kV
